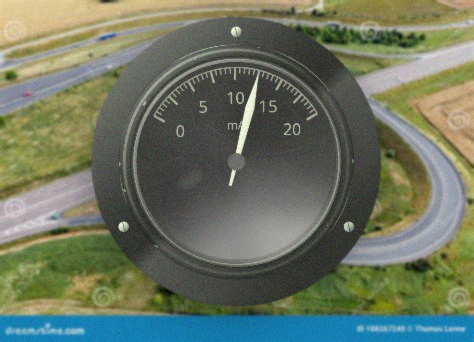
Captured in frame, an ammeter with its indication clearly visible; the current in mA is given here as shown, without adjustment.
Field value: 12.5 mA
